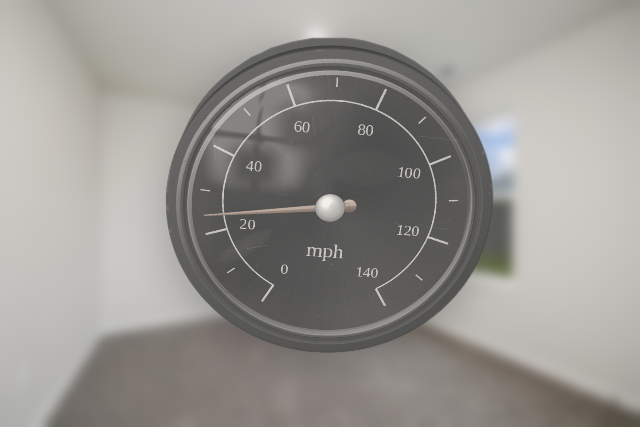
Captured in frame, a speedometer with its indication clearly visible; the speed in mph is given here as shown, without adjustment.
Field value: 25 mph
